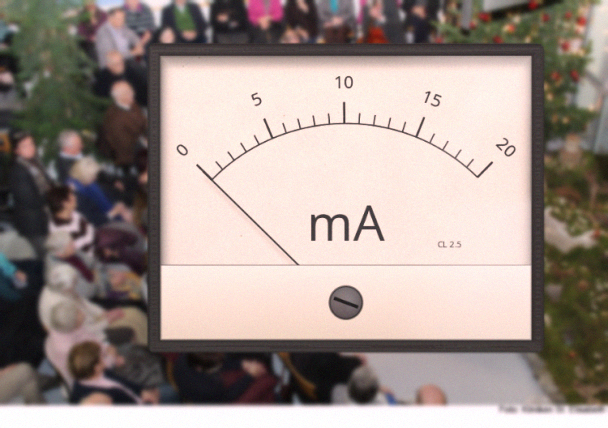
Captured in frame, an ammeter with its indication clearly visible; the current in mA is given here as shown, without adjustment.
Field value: 0 mA
